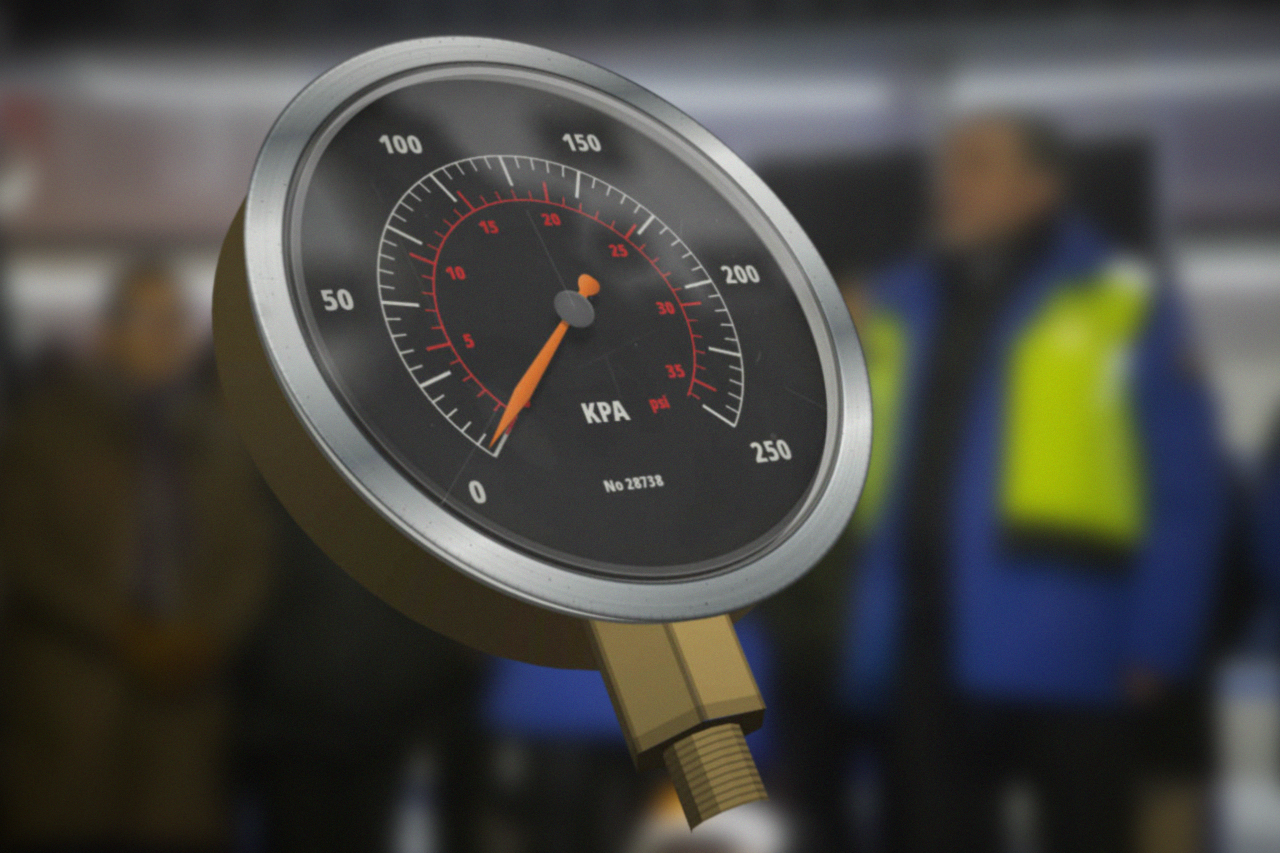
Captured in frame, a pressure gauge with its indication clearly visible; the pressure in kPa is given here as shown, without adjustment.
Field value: 2.5 kPa
